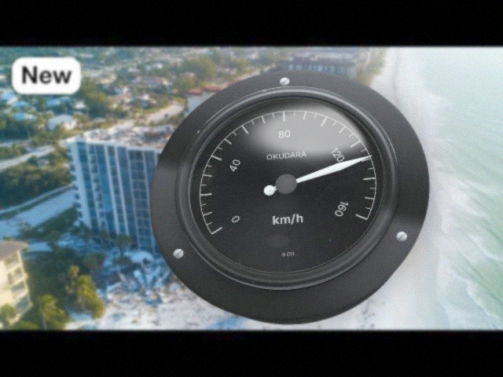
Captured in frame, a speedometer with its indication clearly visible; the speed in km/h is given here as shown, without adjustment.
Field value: 130 km/h
